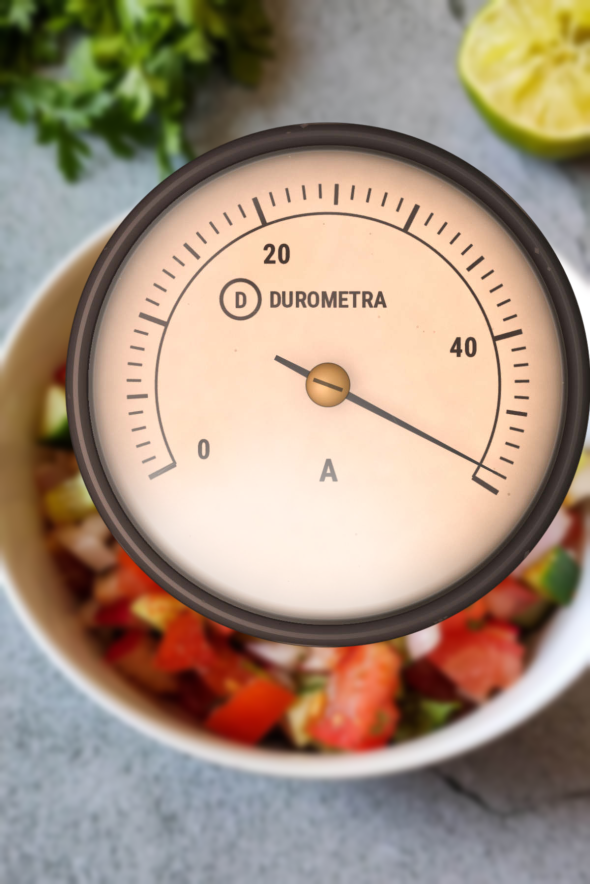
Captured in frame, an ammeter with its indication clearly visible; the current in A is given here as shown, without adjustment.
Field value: 49 A
